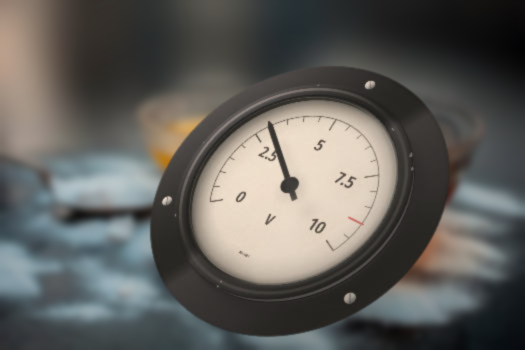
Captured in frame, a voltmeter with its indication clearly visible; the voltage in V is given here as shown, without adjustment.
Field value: 3 V
